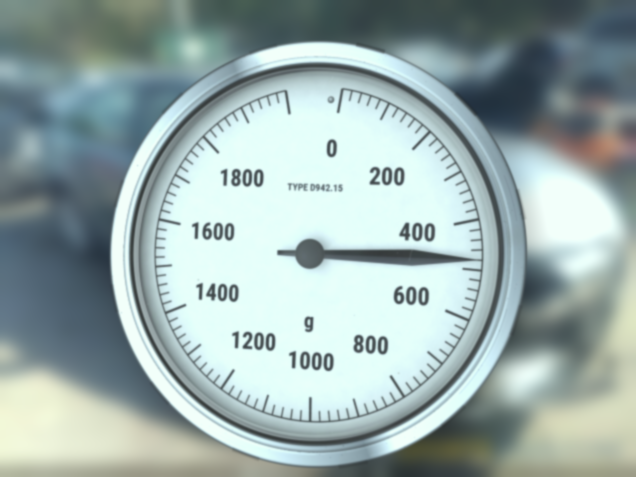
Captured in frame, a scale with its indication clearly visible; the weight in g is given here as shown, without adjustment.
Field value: 480 g
